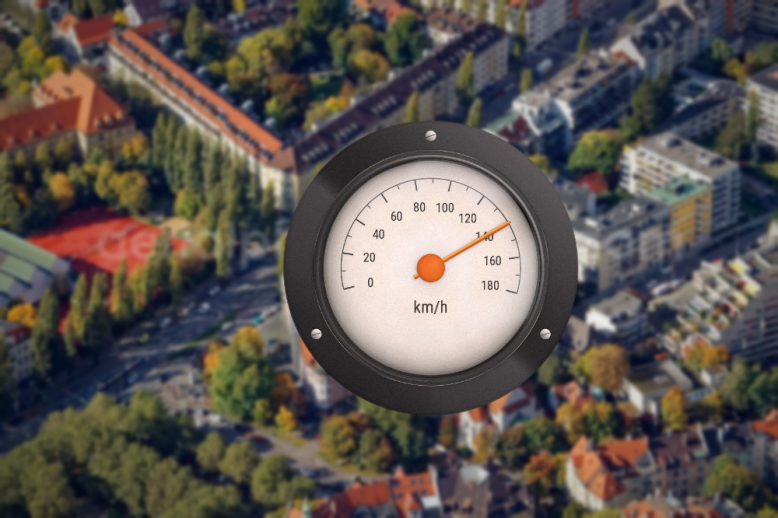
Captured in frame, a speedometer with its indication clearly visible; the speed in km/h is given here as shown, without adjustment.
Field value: 140 km/h
